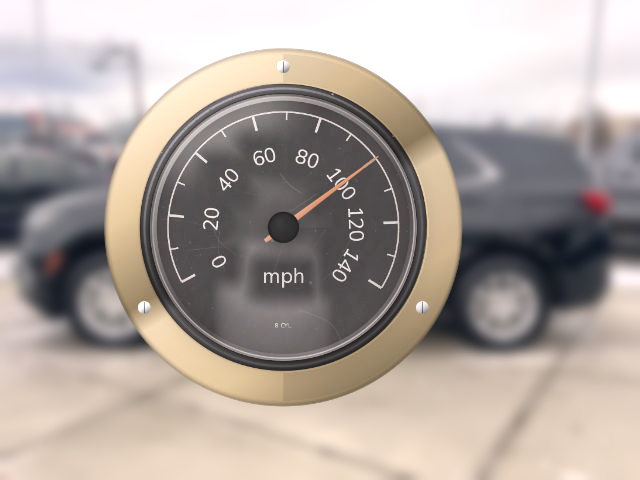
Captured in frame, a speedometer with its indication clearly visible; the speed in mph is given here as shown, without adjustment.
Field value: 100 mph
